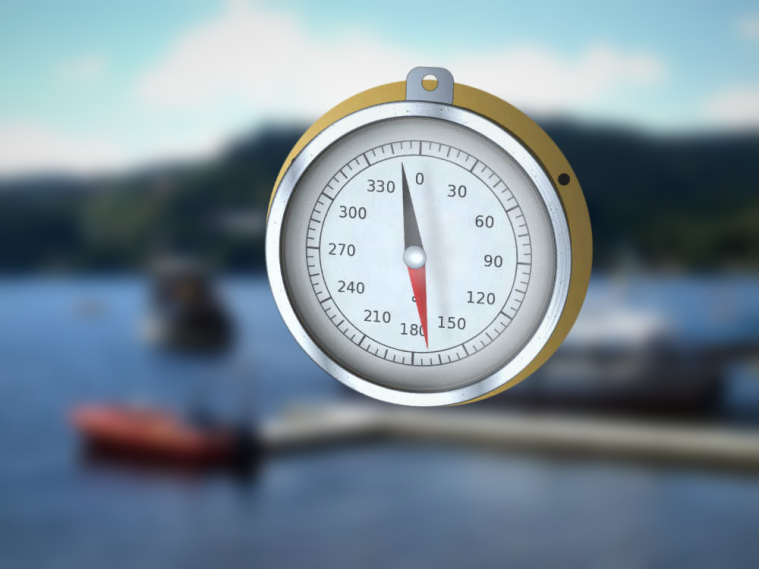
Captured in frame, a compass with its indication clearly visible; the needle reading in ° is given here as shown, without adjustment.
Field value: 170 °
